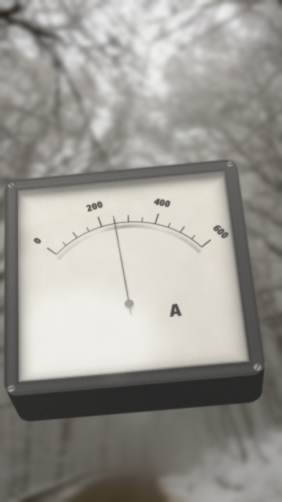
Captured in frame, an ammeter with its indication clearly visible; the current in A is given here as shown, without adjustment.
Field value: 250 A
